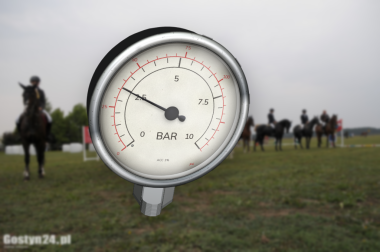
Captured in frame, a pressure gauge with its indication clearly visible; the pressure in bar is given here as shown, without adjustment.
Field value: 2.5 bar
